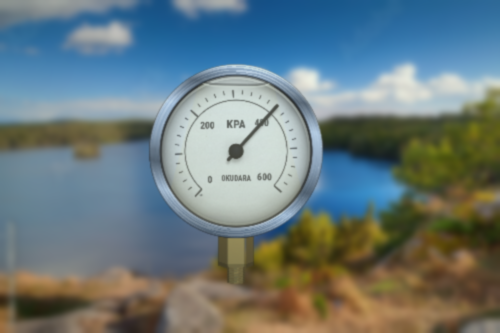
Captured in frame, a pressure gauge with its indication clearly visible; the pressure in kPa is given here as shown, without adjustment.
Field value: 400 kPa
